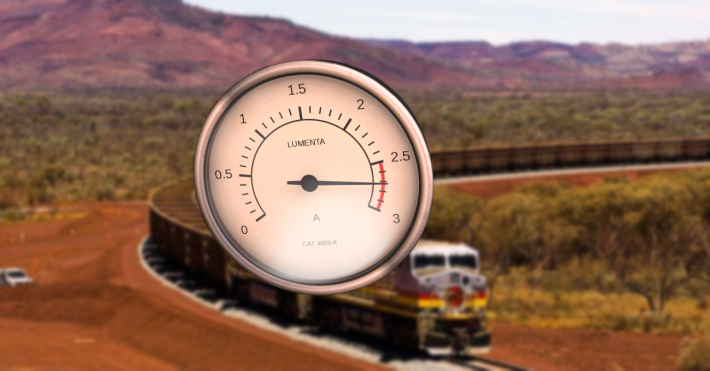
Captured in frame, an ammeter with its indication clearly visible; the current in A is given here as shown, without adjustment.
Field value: 2.7 A
